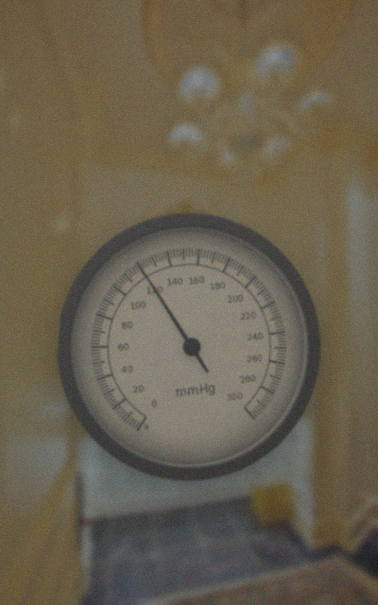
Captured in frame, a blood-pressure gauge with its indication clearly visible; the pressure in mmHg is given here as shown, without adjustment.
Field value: 120 mmHg
